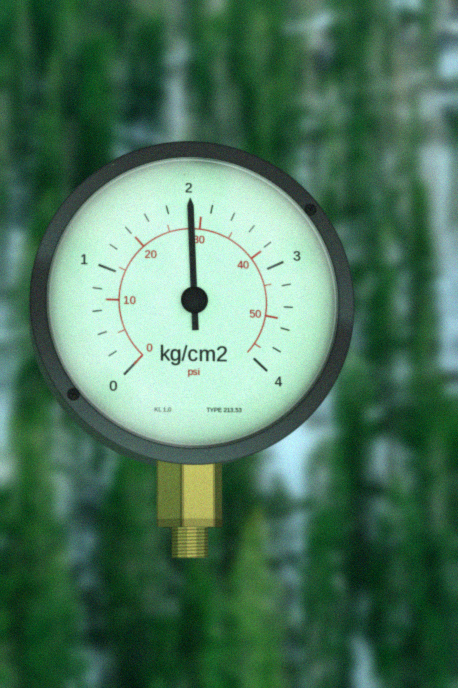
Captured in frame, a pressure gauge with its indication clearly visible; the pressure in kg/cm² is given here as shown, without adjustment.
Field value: 2 kg/cm²
